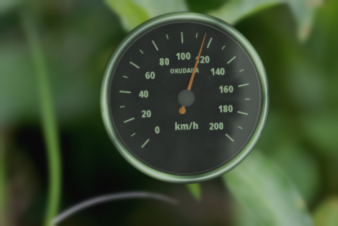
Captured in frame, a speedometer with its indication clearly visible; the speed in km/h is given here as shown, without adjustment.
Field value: 115 km/h
